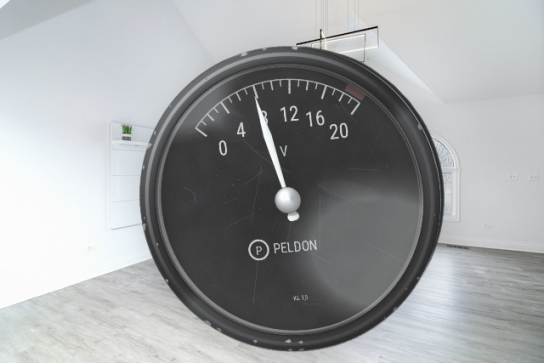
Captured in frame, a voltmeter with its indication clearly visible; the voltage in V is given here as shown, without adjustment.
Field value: 8 V
